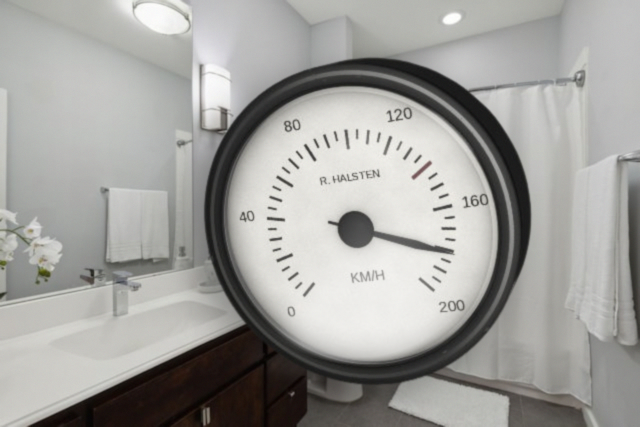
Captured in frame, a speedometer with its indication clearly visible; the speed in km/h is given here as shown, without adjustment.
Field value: 180 km/h
